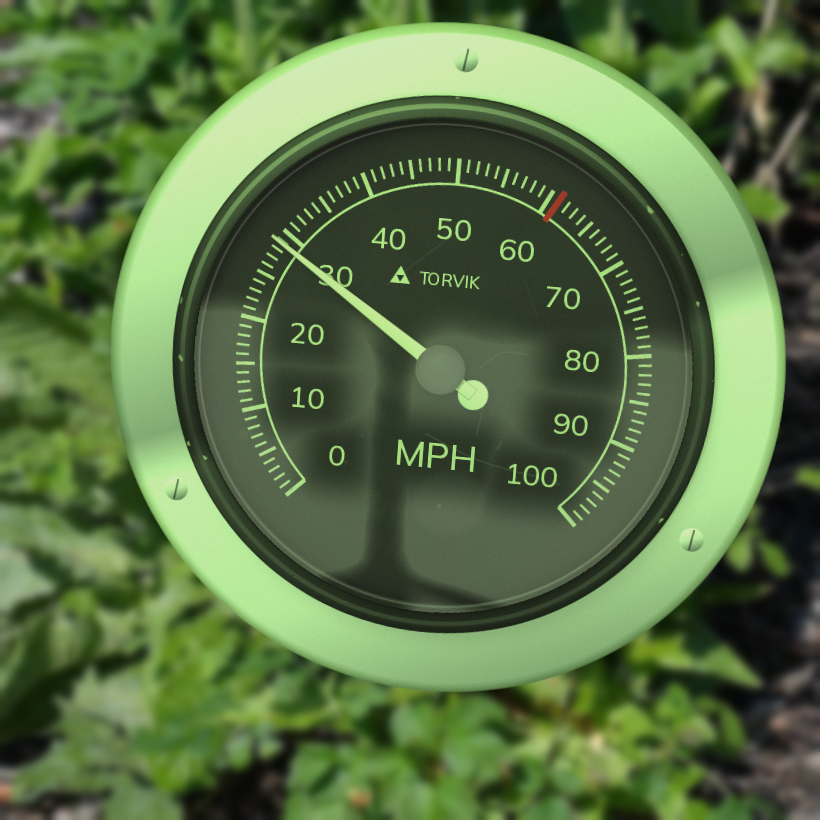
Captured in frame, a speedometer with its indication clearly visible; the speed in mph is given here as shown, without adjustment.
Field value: 29 mph
